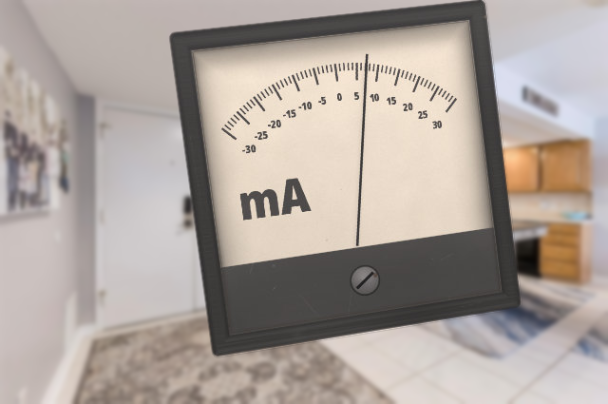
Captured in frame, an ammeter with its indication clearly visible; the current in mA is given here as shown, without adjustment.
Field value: 7 mA
